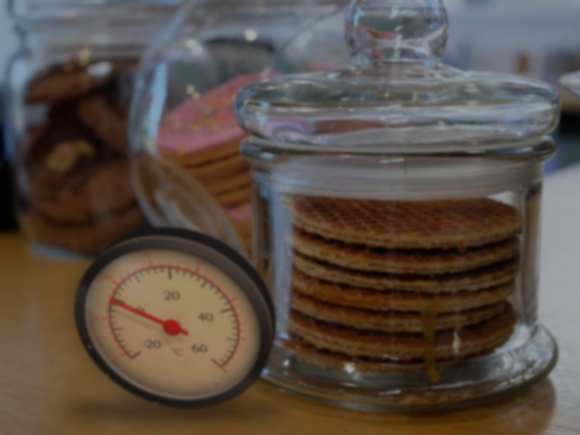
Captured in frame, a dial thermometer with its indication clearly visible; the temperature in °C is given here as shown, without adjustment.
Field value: 0 °C
